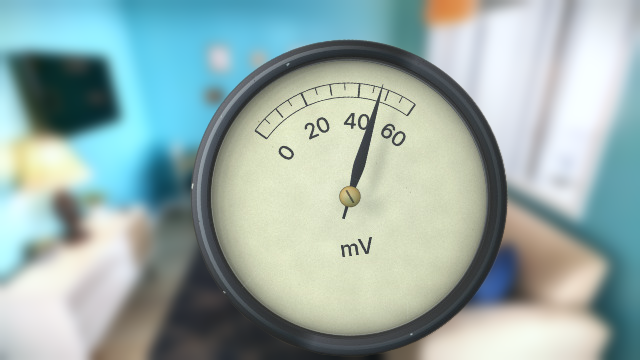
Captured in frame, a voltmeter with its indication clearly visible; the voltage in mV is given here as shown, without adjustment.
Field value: 47.5 mV
